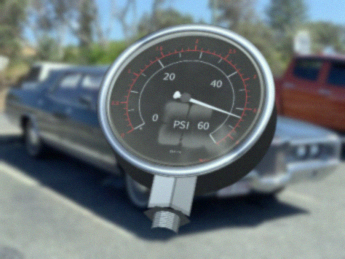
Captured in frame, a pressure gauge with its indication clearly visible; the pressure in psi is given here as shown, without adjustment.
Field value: 52.5 psi
